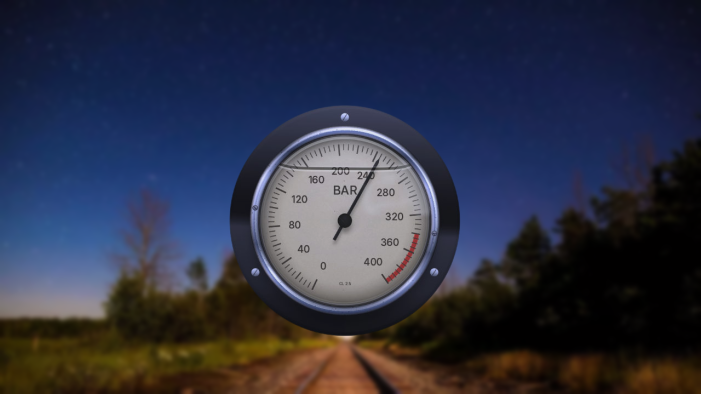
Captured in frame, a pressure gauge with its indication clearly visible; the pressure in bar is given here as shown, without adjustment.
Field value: 245 bar
